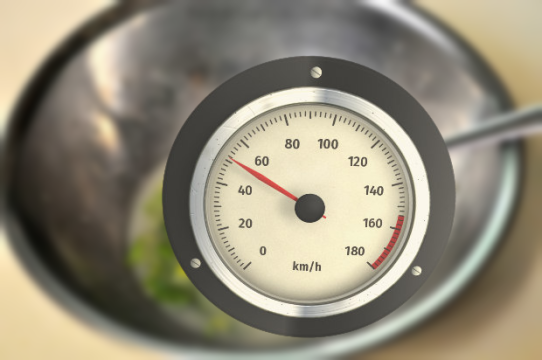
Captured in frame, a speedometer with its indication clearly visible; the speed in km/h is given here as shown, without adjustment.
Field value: 52 km/h
